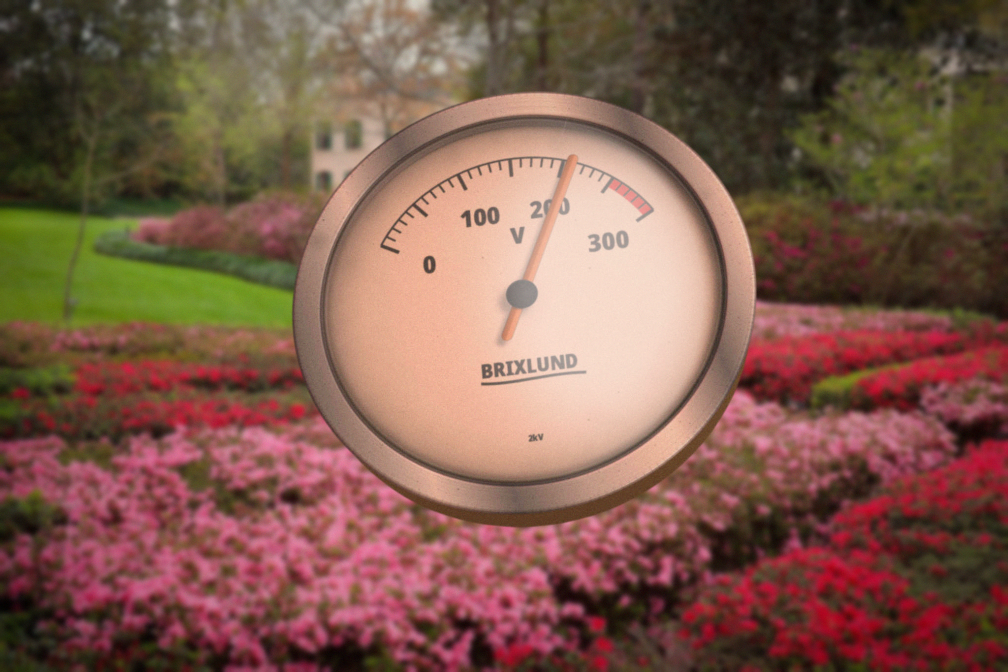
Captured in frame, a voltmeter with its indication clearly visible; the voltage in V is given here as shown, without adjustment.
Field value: 210 V
